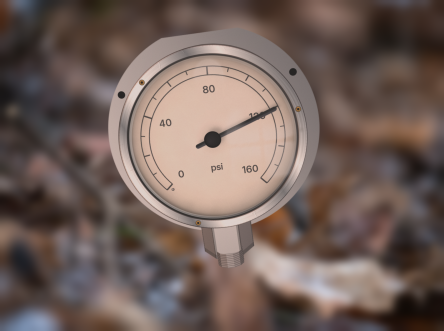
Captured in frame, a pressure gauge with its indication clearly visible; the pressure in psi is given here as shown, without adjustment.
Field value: 120 psi
